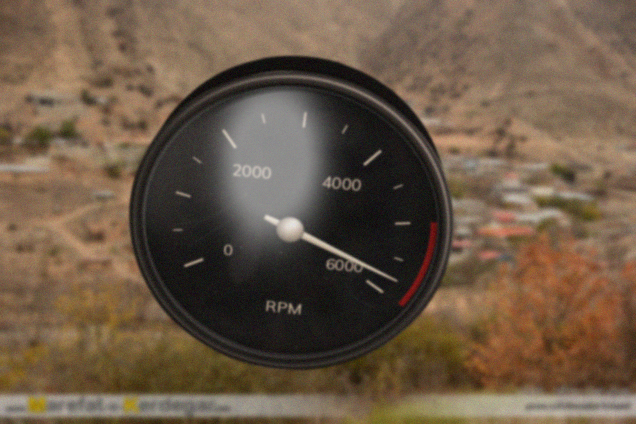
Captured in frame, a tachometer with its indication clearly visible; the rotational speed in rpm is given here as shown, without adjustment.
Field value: 5750 rpm
